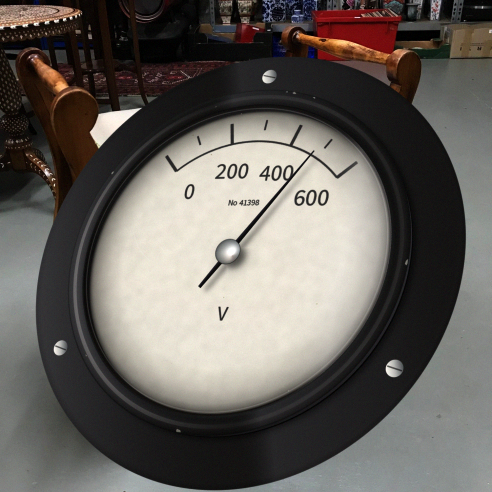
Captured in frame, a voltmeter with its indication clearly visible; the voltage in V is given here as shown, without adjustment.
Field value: 500 V
